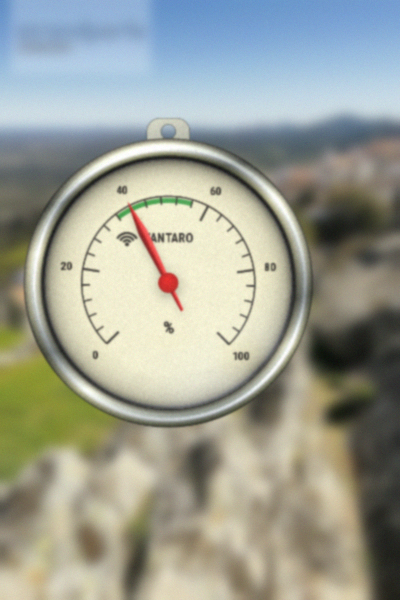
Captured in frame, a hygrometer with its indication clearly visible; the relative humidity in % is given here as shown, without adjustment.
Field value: 40 %
